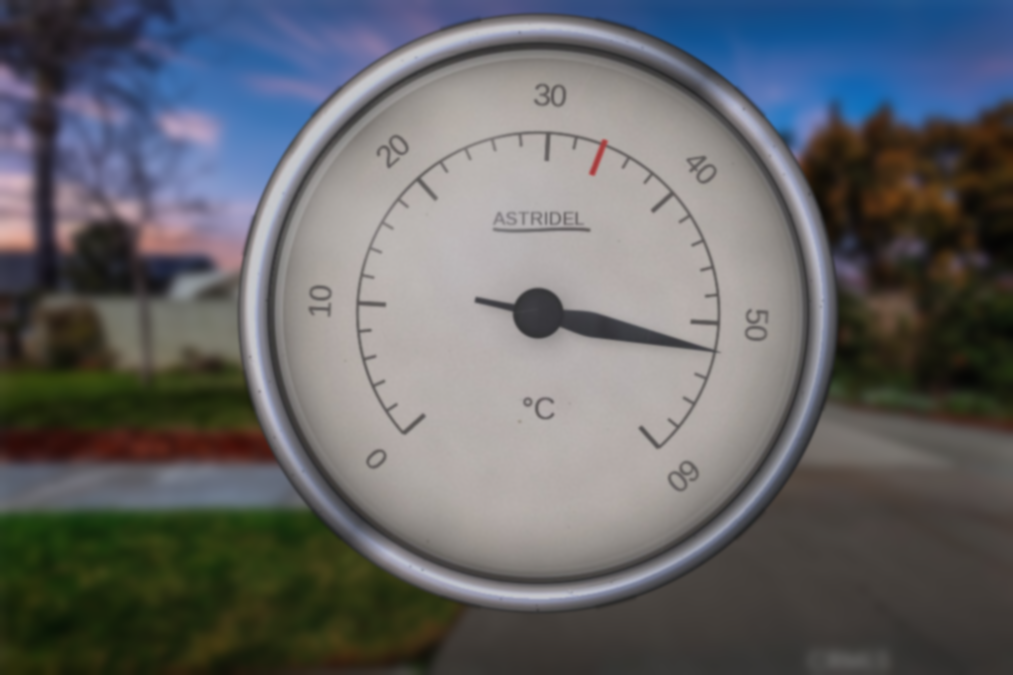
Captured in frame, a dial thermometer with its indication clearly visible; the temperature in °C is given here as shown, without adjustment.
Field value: 52 °C
